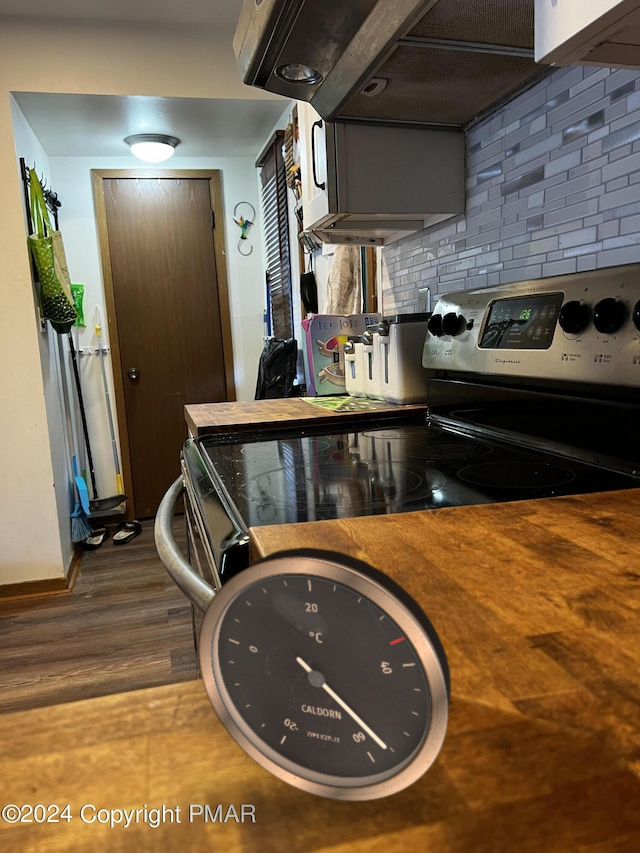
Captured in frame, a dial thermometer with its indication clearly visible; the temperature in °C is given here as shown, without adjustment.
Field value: 56 °C
